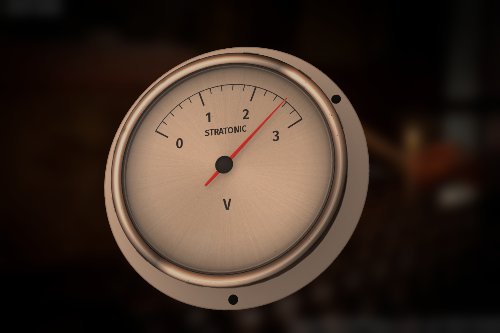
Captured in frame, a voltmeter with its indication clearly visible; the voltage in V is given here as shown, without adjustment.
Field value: 2.6 V
